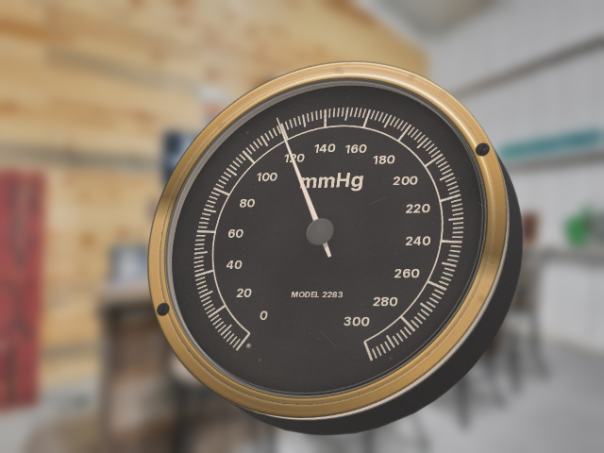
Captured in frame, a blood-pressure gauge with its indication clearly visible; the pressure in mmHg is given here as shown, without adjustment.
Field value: 120 mmHg
